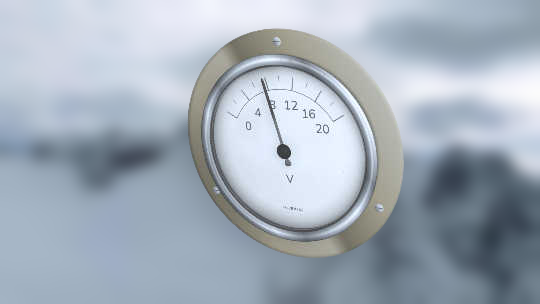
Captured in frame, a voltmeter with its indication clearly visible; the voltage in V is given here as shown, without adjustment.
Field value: 8 V
